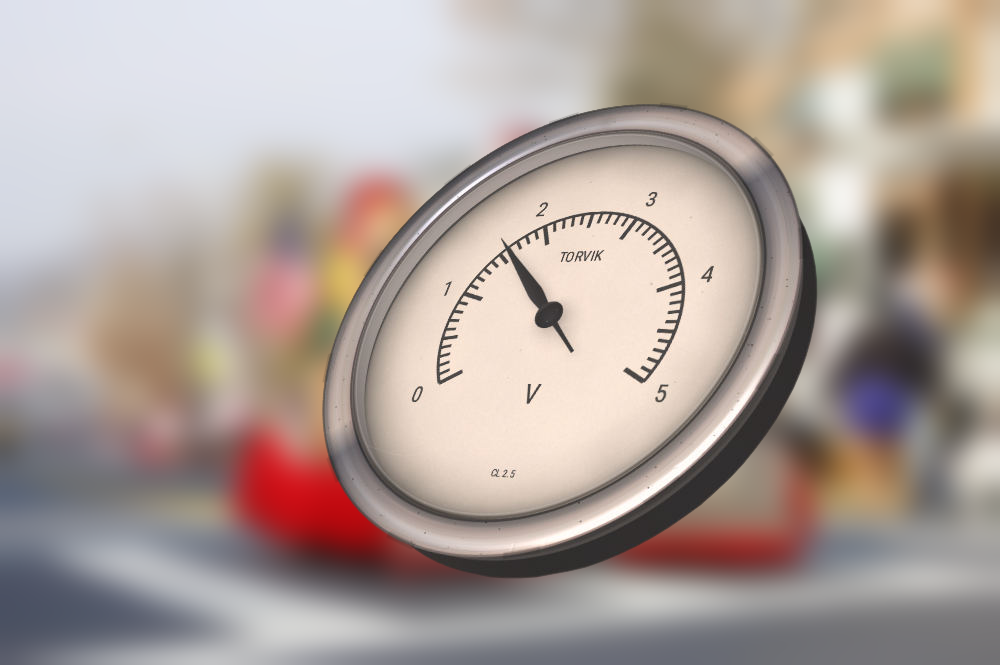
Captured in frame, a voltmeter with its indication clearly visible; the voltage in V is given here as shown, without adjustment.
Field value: 1.6 V
